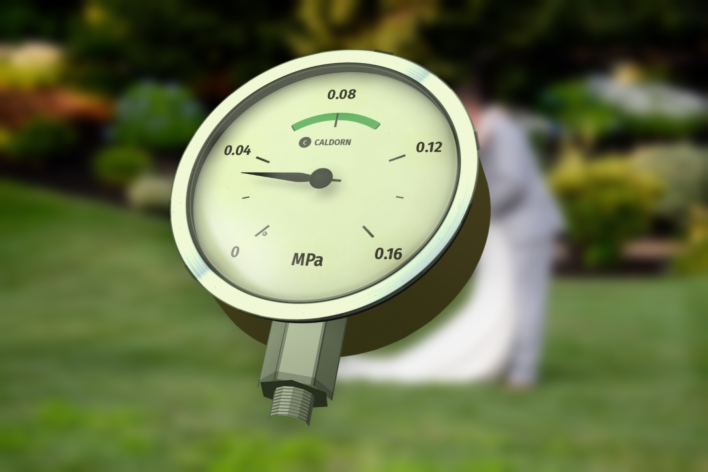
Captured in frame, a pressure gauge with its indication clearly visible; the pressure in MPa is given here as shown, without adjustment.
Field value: 0.03 MPa
